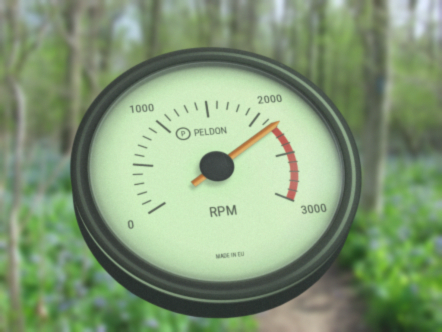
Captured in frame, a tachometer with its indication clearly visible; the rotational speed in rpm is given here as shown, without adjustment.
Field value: 2200 rpm
